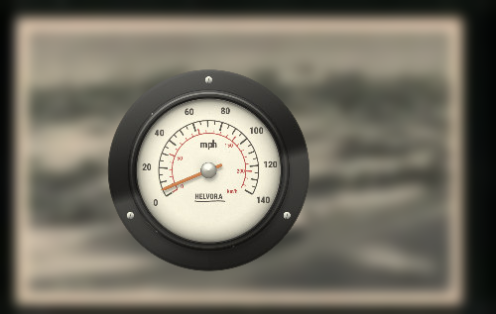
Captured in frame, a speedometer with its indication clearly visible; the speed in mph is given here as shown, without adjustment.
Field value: 5 mph
